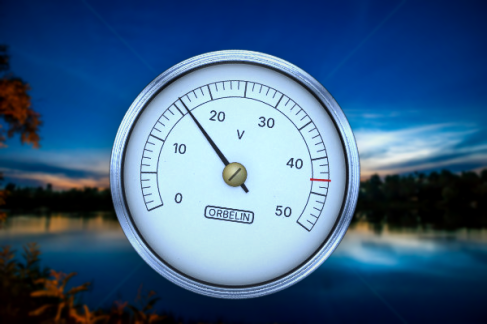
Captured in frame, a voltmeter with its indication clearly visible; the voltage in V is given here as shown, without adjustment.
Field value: 16 V
